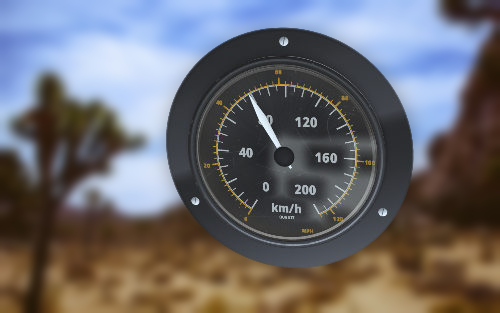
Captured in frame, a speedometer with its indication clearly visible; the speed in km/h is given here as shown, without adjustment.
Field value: 80 km/h
